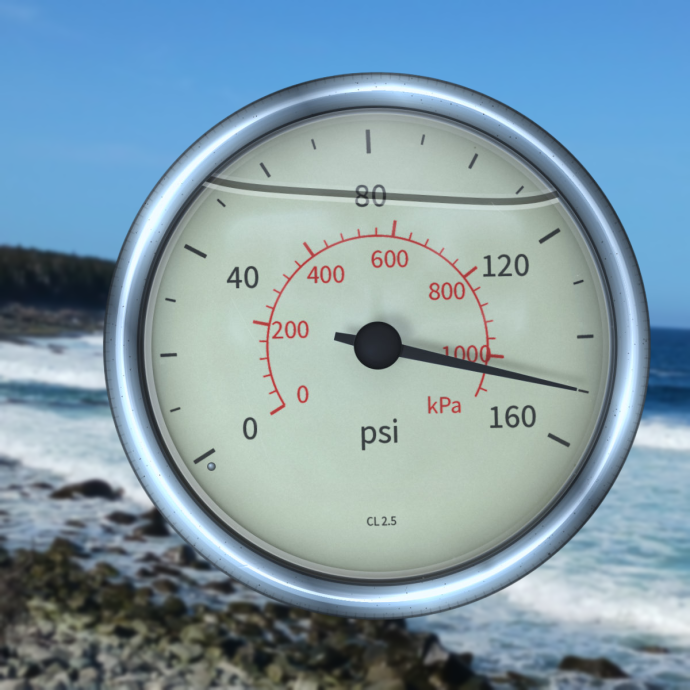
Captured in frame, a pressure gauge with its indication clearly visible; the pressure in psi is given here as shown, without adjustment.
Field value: 150 psi
